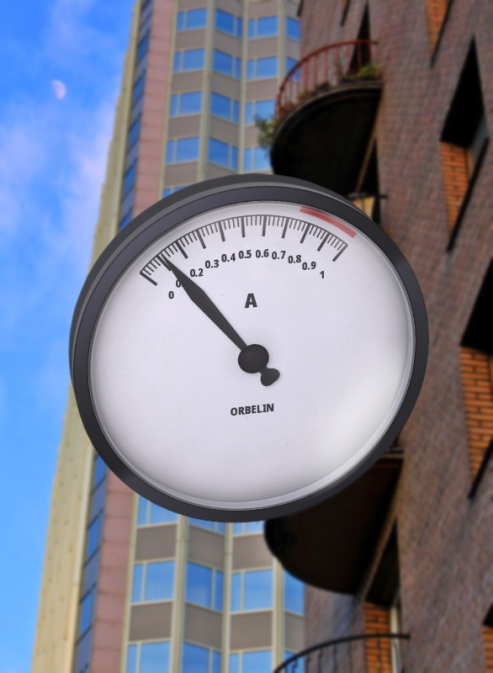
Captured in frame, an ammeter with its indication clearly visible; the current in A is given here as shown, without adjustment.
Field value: 0.12 A
